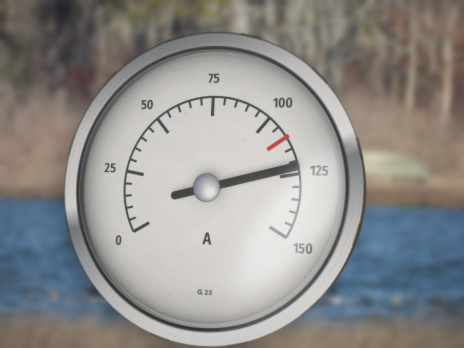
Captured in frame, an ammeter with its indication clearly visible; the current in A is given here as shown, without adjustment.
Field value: 122.5 A
